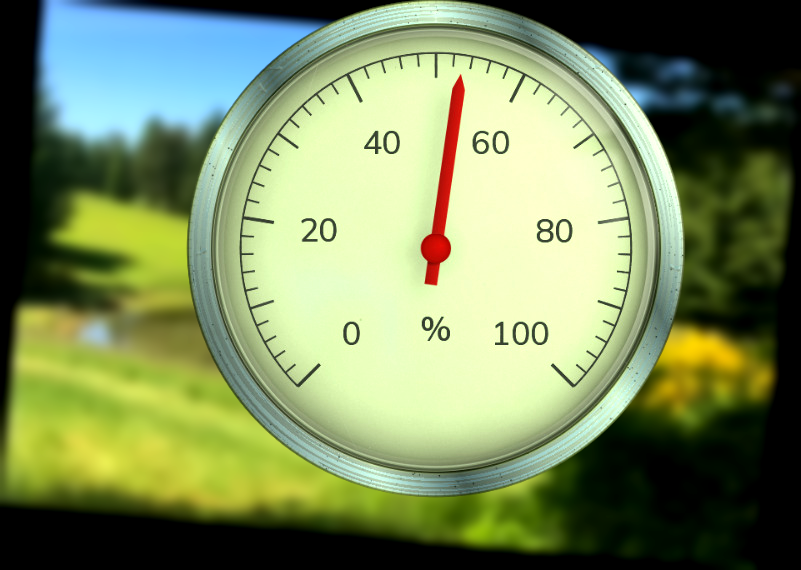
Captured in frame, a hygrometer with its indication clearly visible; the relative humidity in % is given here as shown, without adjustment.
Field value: 53 %
